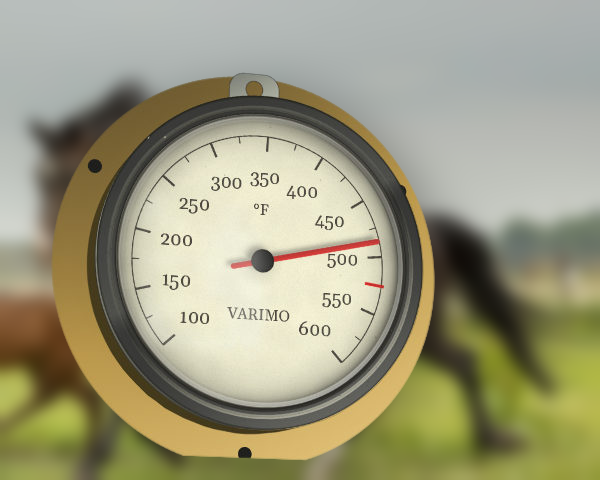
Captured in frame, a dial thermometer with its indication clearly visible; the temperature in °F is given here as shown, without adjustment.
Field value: 487.5 °F
